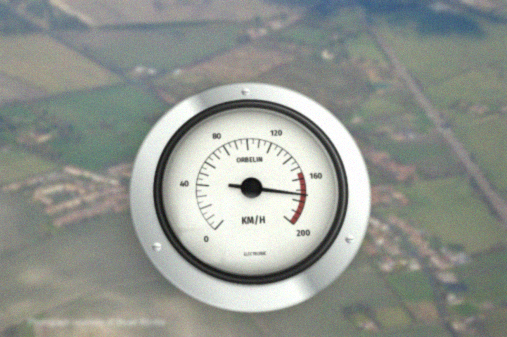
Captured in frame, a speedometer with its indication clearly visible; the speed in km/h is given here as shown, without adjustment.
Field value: 175 km/h
